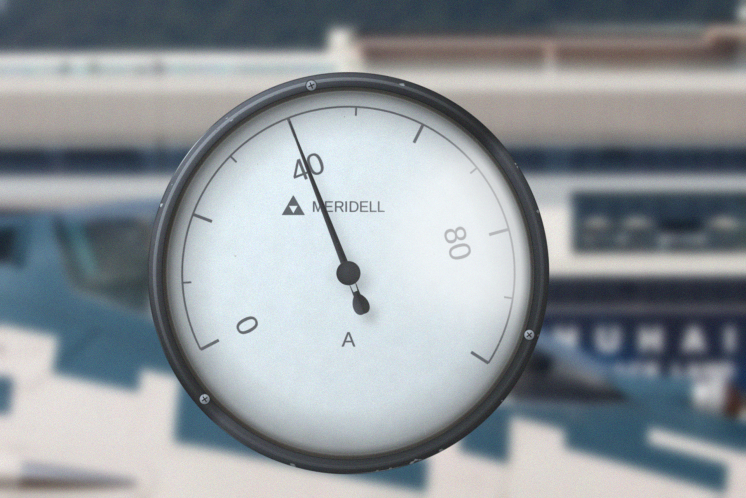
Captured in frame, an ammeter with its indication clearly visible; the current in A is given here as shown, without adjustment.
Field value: 40 A
